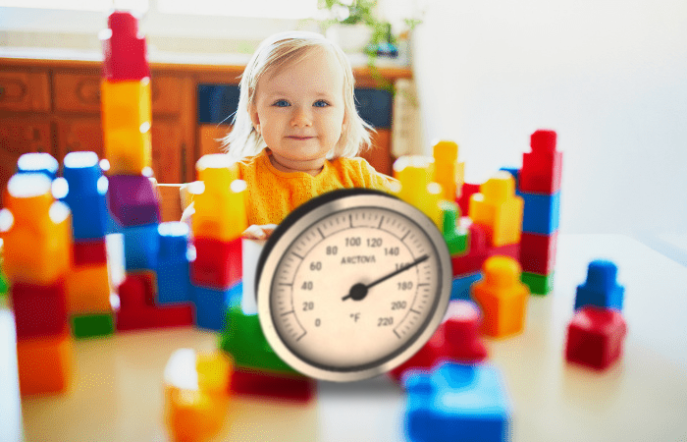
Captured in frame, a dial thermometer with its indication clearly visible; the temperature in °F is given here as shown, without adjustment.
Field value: 160 °F
